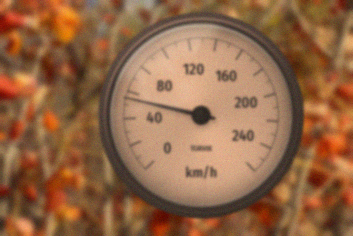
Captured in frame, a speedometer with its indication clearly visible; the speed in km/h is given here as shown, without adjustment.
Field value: 55 km/h
